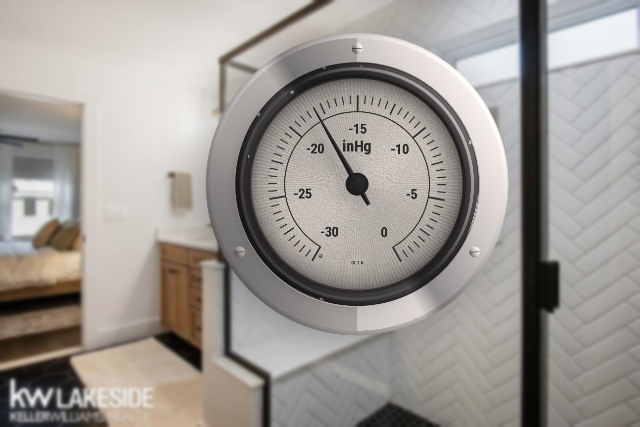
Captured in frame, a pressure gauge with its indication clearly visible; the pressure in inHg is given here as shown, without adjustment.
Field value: -18 inHg
